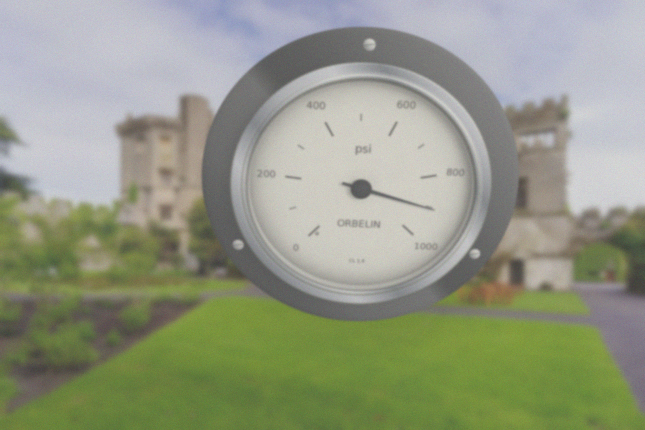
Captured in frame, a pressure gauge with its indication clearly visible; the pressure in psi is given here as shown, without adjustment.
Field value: 900 psi
